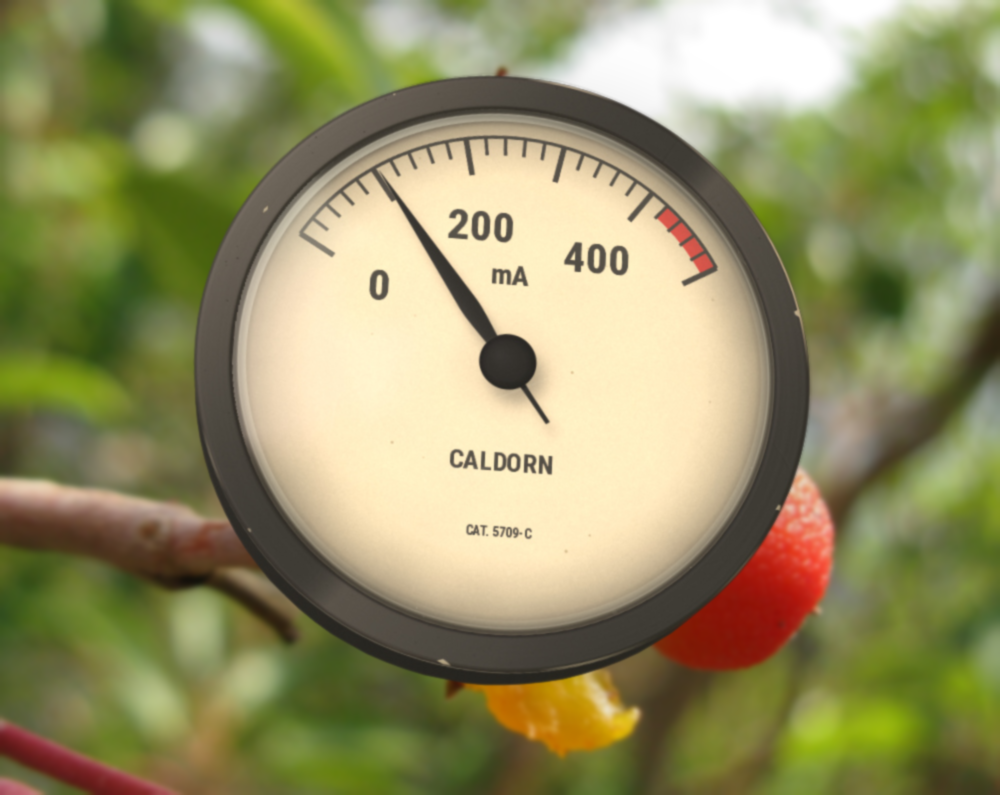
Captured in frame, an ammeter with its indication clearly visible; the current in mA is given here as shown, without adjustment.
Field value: 100 mA
